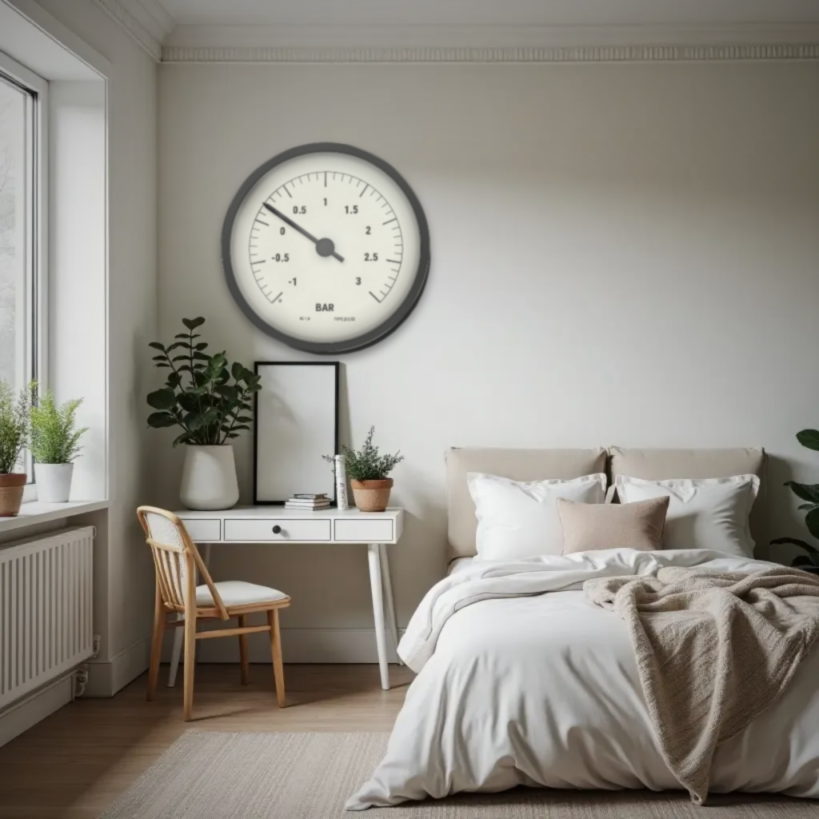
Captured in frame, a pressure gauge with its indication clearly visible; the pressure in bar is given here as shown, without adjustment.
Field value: 0.2 bar
